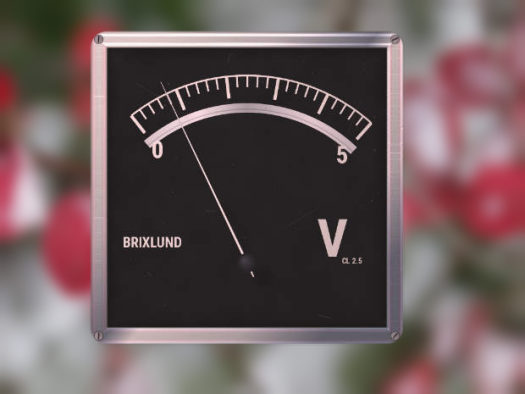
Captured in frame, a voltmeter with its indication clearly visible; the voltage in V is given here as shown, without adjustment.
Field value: 0.8 V
